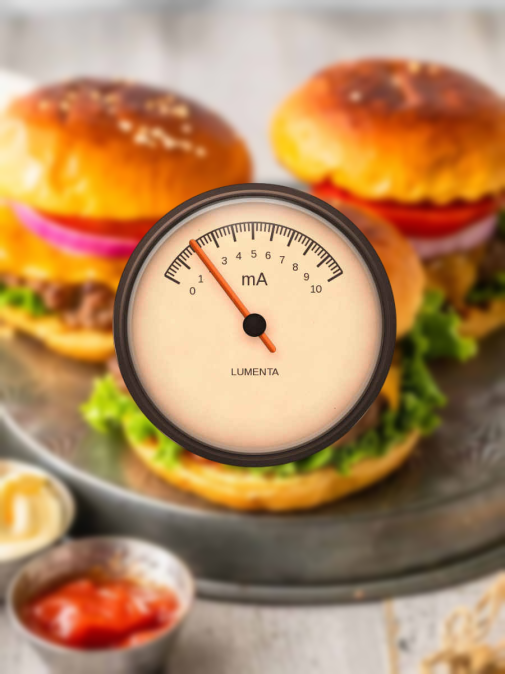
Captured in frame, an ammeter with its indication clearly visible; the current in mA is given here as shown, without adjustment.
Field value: 2 mA
